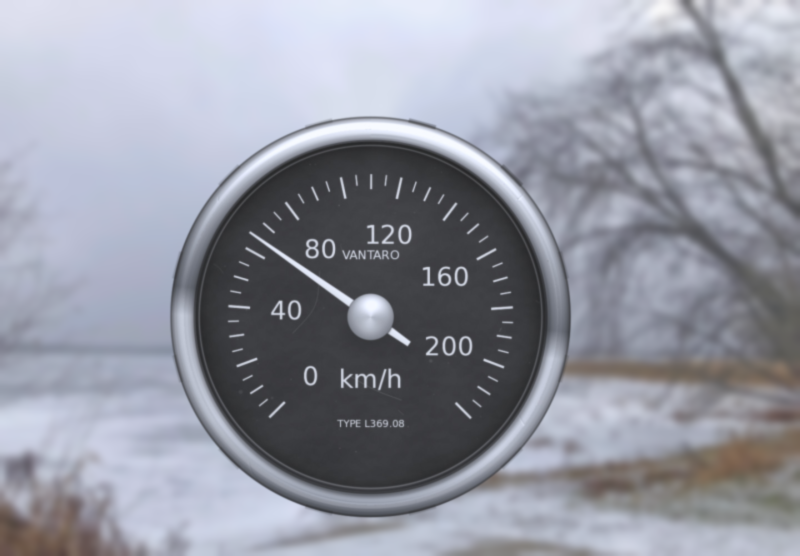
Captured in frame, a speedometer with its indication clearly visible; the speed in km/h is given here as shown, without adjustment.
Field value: 65 km/h
